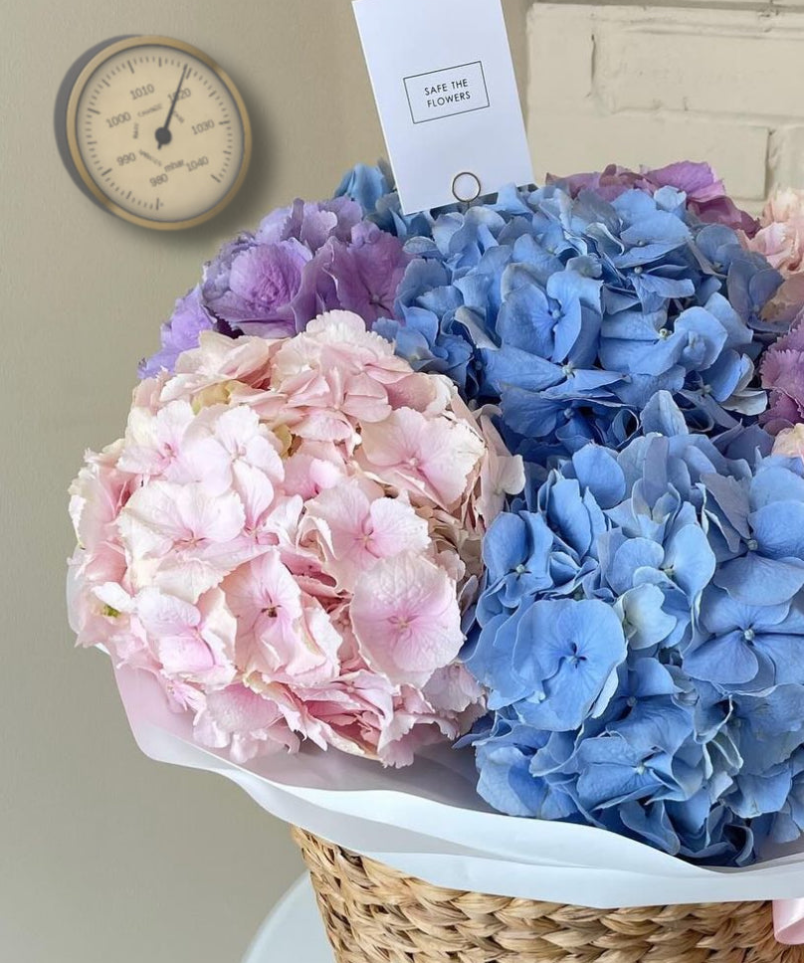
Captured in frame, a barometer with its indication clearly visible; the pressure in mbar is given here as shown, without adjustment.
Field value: 1019 mbar
